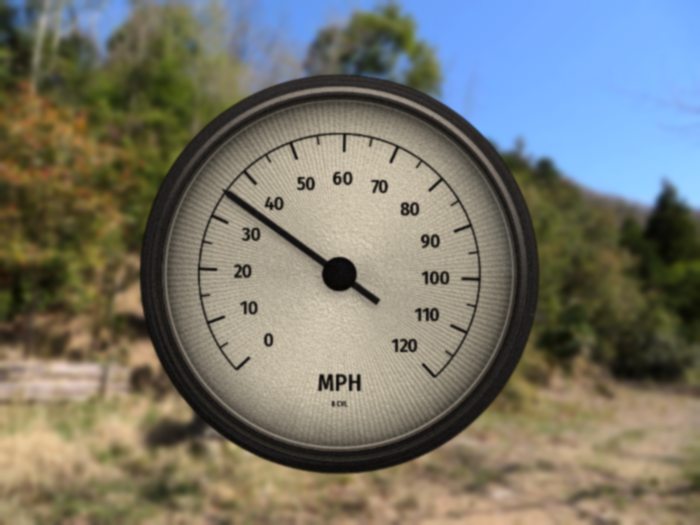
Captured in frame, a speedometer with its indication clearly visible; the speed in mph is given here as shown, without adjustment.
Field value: 35 mph
